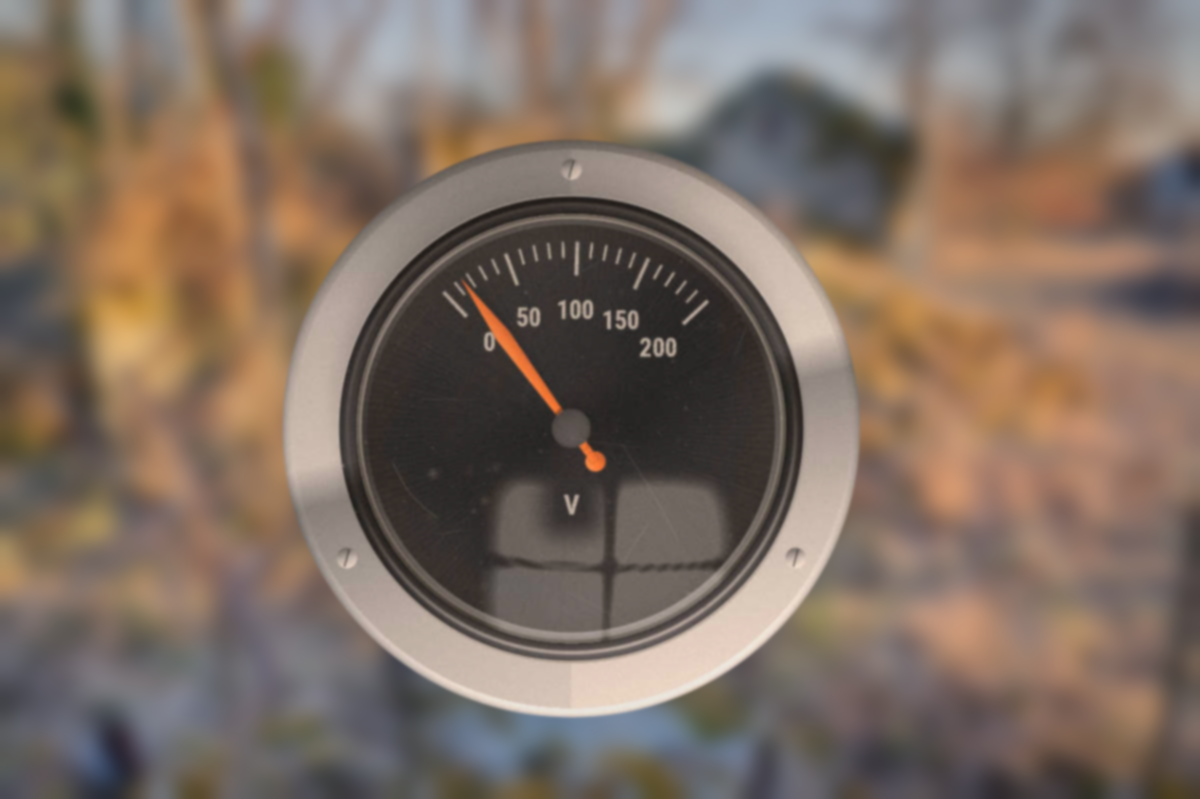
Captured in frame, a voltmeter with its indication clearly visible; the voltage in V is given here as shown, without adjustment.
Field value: 15 V
